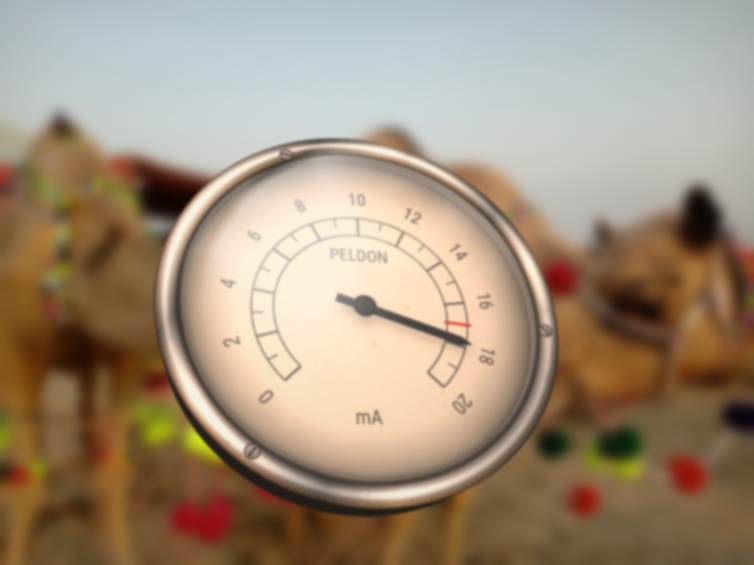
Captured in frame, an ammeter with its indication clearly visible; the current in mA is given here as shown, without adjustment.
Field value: 18 mA
